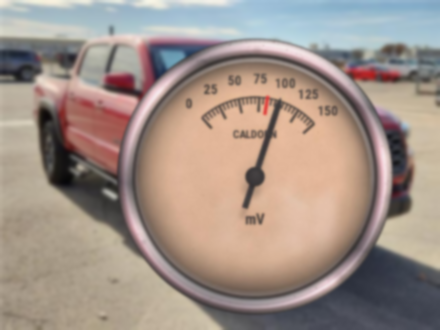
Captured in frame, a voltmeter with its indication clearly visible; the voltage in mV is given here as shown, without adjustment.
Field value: 100 mV
